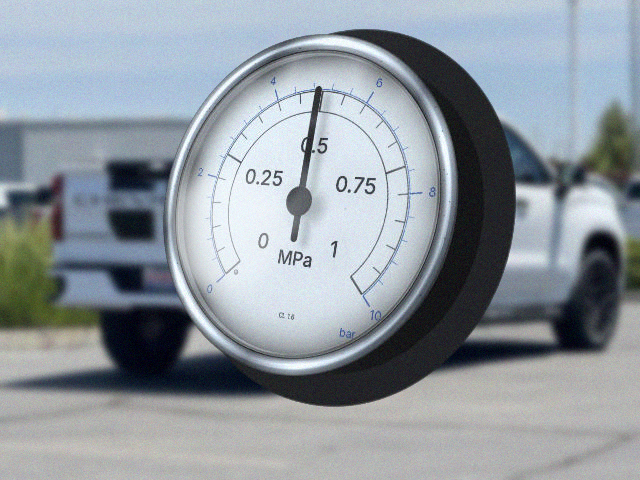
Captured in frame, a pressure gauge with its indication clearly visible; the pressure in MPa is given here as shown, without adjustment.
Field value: 0.5 MPa
